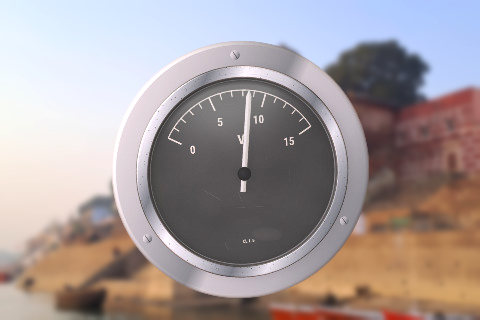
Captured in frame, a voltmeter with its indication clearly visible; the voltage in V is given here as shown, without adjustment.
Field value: 8.5 V
